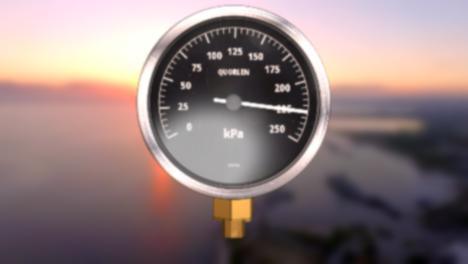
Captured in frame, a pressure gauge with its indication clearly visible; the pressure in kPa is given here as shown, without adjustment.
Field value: 225 kPa
